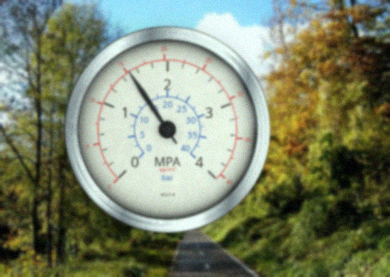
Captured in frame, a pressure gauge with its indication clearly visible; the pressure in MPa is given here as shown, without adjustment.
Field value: 1.5 MPa
